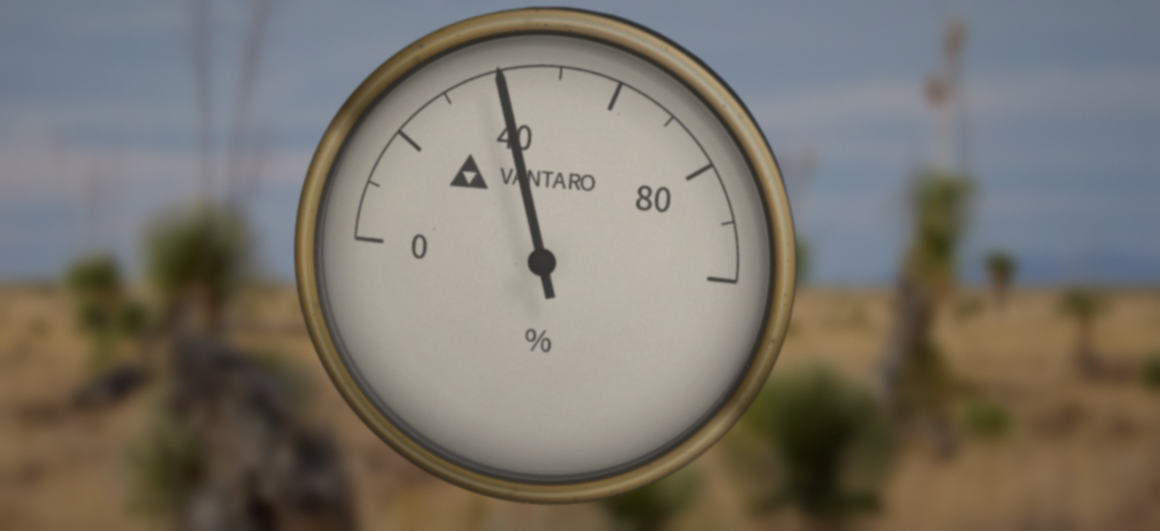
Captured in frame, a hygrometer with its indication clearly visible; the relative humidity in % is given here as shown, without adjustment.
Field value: 40 %
